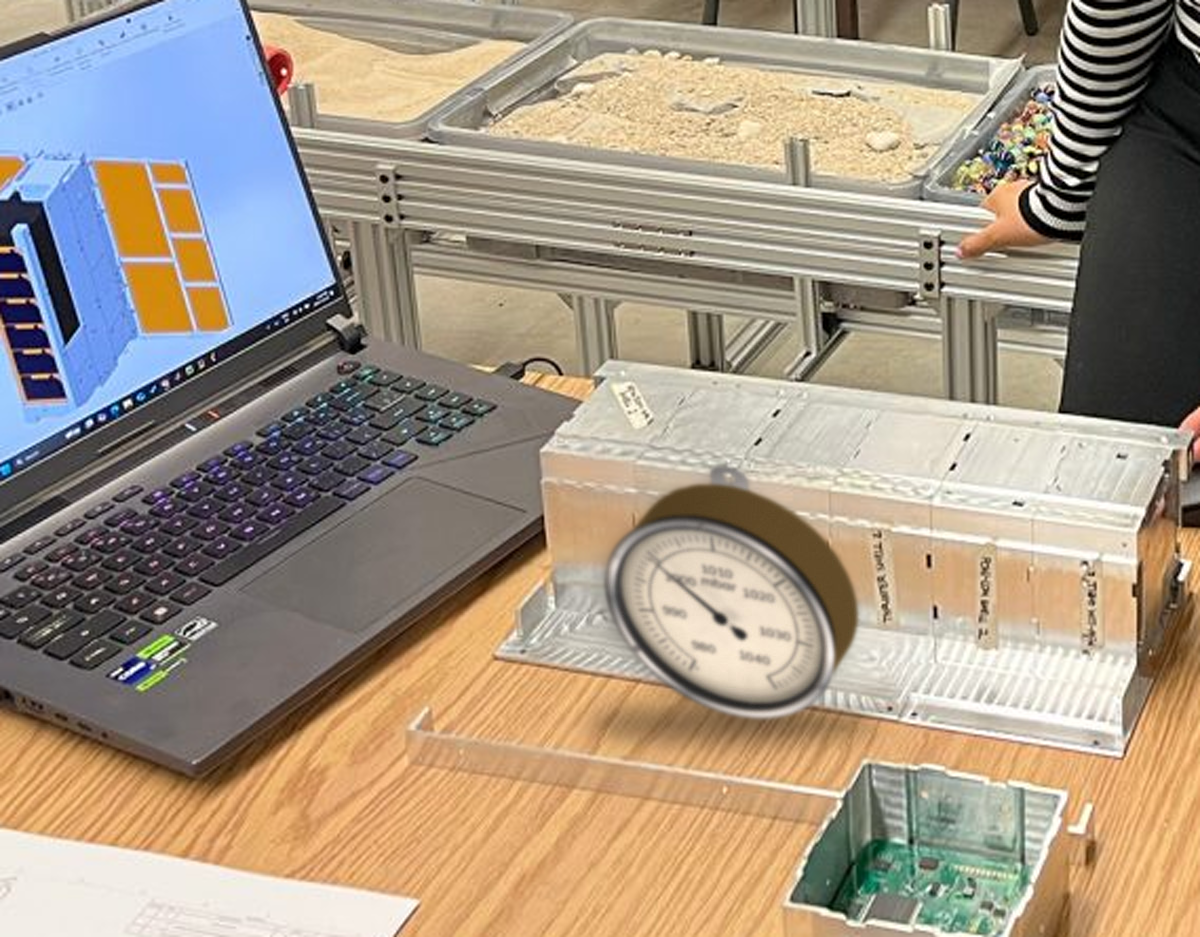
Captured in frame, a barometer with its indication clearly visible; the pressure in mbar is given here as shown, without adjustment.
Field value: 1000 mbar
